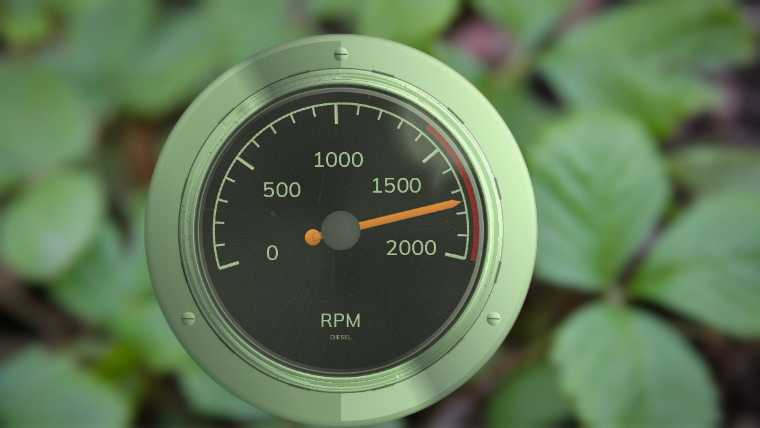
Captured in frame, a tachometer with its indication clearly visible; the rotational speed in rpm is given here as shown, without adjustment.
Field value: 1750 rpm
